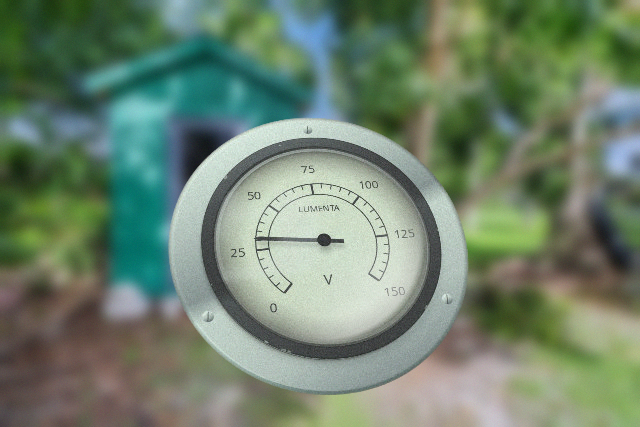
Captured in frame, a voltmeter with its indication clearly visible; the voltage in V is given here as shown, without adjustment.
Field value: 30 V
